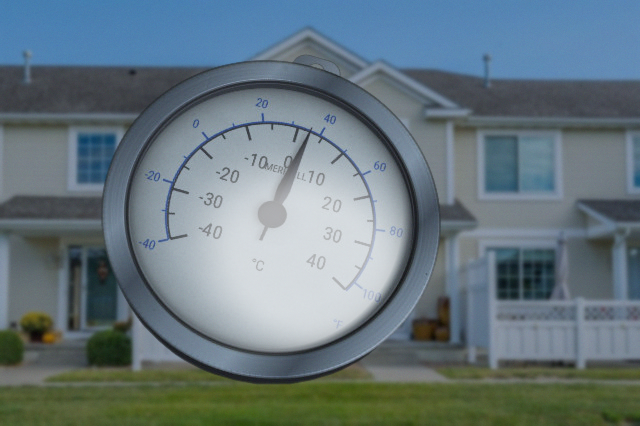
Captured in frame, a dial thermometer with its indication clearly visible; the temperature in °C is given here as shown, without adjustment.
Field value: 2.5 °C
